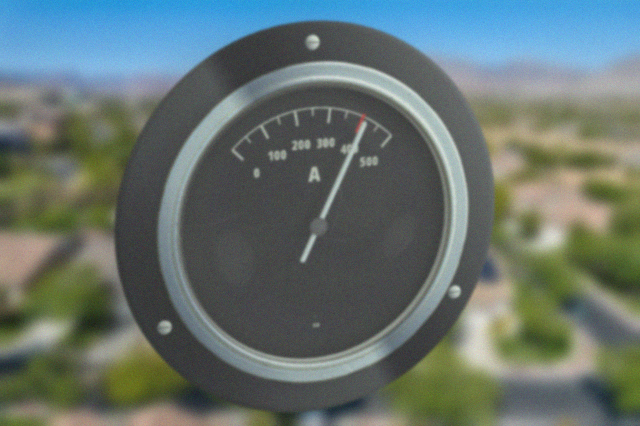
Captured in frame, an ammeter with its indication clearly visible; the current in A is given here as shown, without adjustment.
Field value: 400 A
